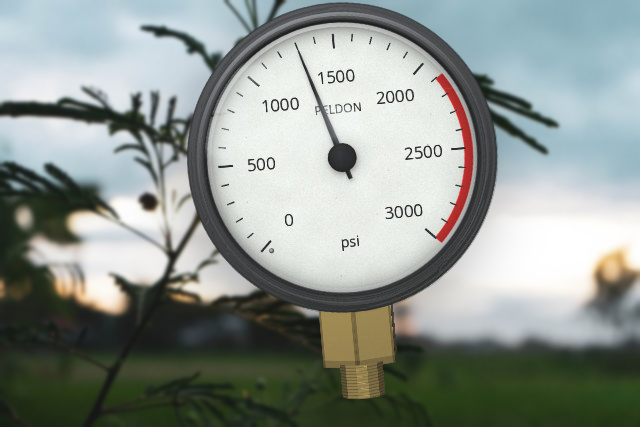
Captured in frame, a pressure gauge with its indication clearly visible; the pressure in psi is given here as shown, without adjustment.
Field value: 1300 psi
